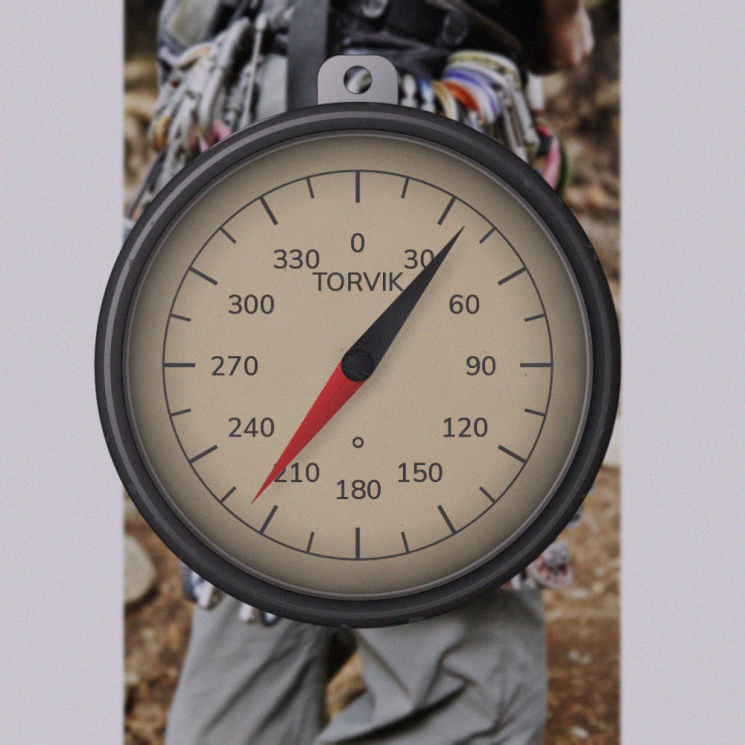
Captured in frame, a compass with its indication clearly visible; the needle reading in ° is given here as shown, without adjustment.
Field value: 217.5 °
